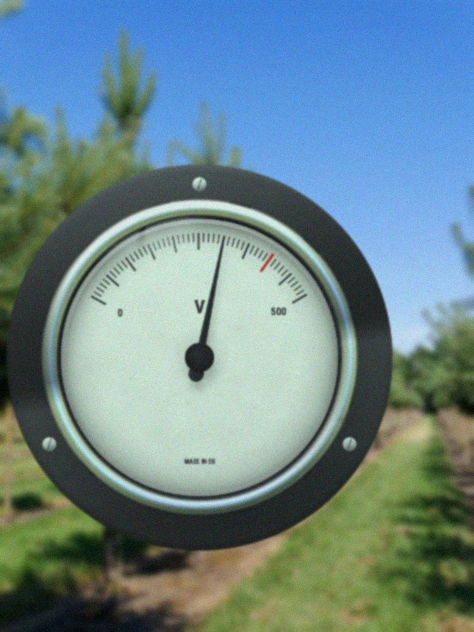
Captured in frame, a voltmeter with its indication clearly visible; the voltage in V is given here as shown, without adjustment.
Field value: 300 V
